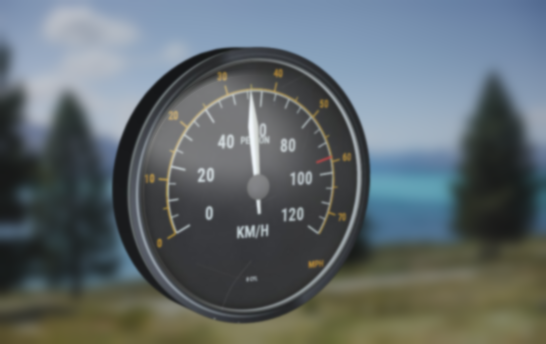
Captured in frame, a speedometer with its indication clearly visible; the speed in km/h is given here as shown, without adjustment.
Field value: 55 km/h
